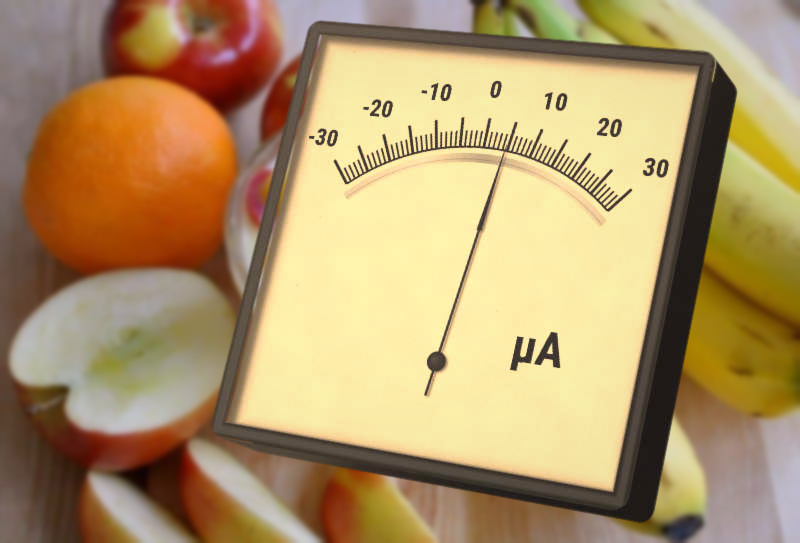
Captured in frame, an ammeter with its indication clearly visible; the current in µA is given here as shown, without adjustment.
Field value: 5 µA
